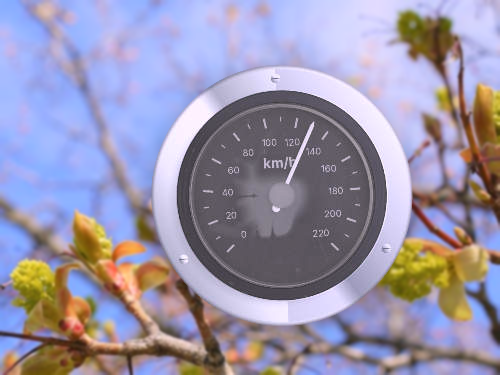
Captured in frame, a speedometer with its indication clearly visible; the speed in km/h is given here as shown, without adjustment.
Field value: 130 km/h
